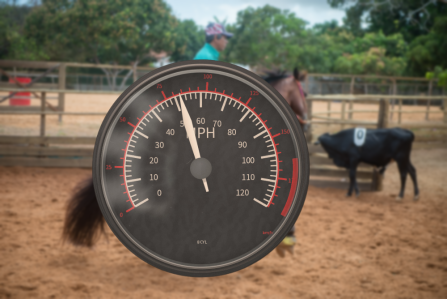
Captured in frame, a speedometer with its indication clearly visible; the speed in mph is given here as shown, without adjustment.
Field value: 52 mph
